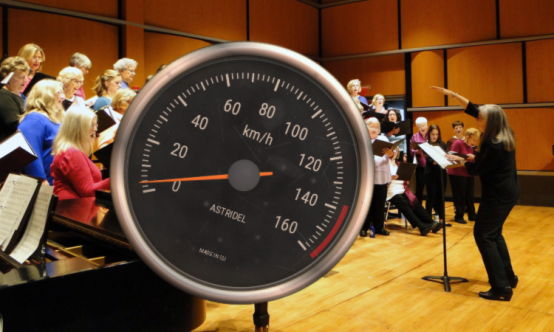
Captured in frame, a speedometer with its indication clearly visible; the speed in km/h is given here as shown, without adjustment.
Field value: 4 km/h
